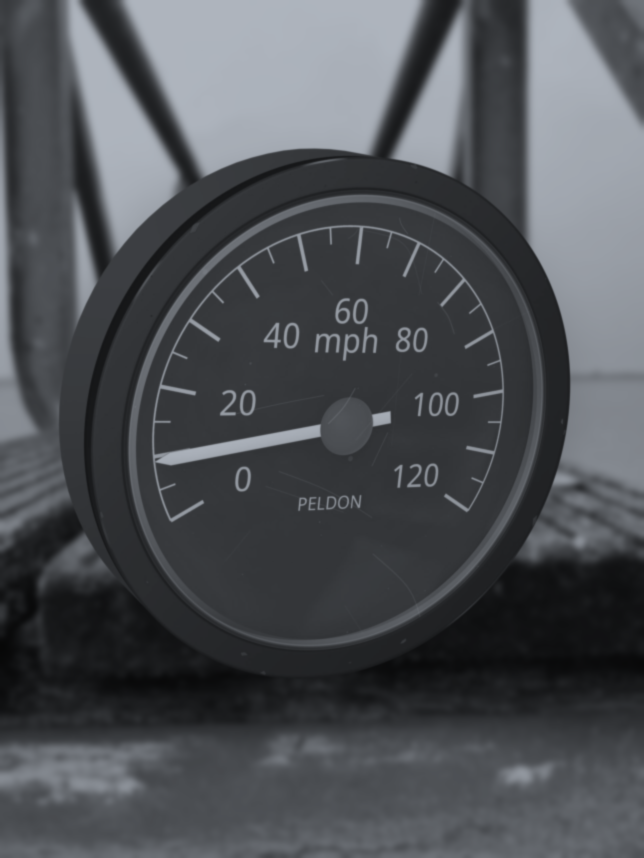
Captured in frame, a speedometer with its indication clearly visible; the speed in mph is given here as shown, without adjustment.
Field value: 10 mph
